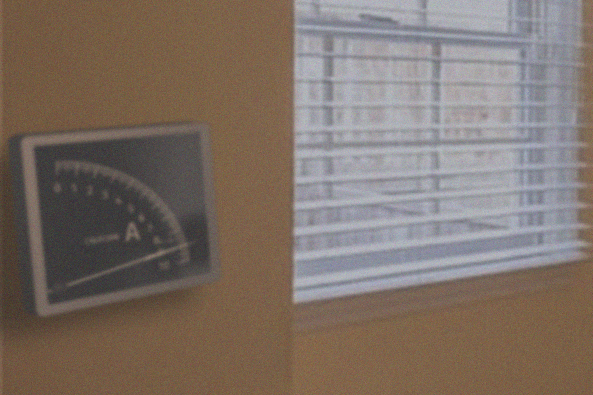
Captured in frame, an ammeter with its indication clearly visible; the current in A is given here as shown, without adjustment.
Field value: 9 A
